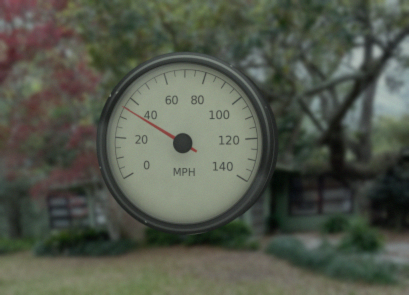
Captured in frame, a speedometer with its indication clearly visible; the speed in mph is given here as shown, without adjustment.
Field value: 35 mph
